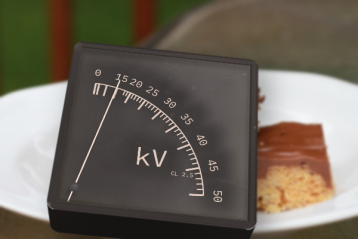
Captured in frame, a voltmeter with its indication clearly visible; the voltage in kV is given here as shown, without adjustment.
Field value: 15 kV
